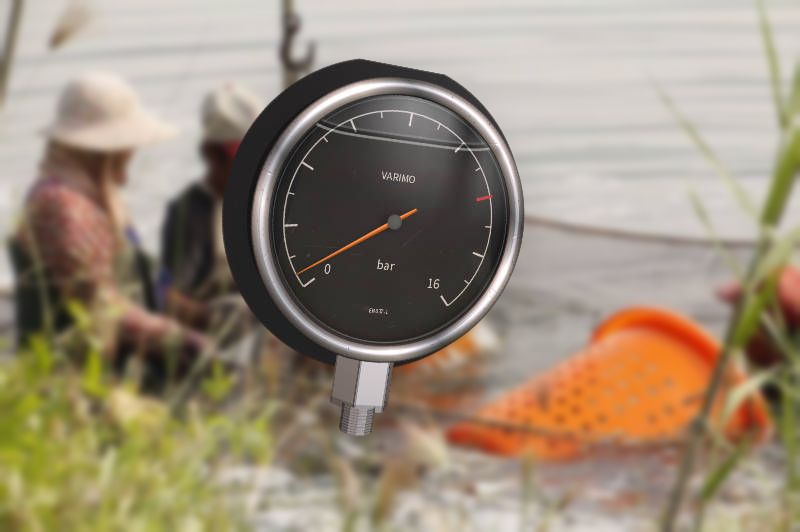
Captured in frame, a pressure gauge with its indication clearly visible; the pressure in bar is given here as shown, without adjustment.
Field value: 0.5 bar
